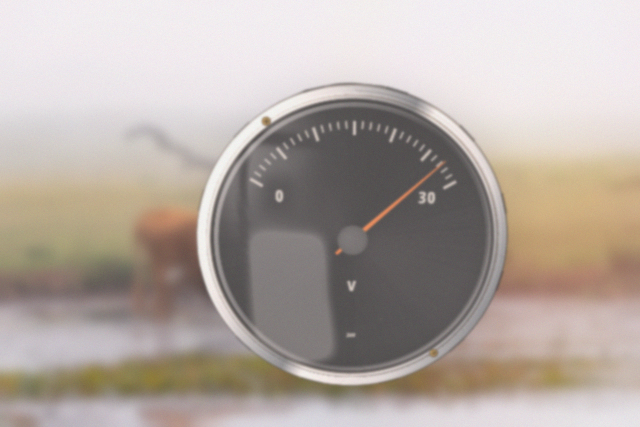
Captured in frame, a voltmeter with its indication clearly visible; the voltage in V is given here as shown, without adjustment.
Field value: 27 V
